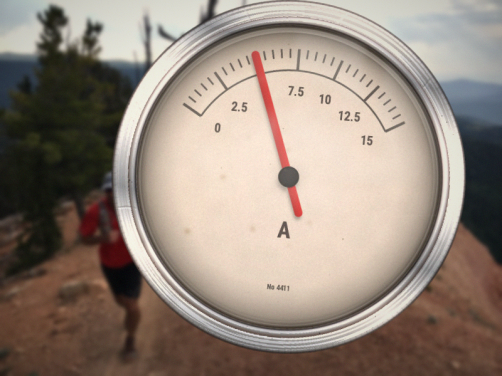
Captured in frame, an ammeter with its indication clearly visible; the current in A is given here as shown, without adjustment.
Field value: 5 A
